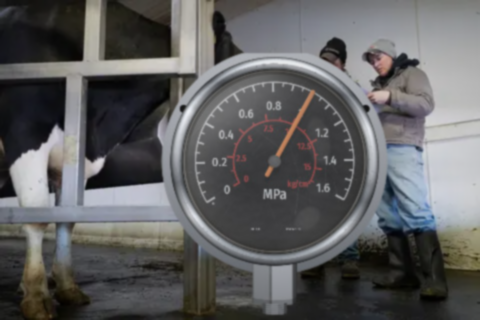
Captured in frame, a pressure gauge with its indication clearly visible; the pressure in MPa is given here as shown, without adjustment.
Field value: 1 MPa
